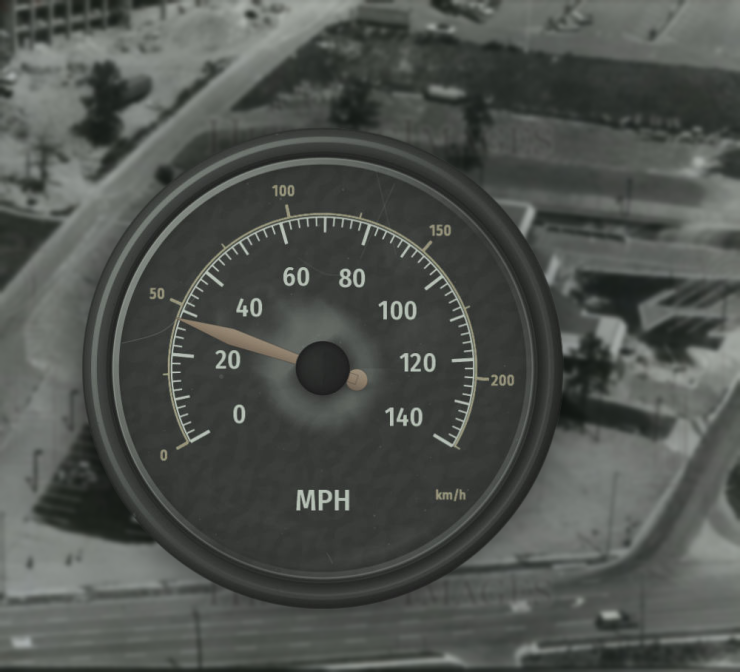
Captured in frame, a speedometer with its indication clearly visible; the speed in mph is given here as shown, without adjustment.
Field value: 28 mph
